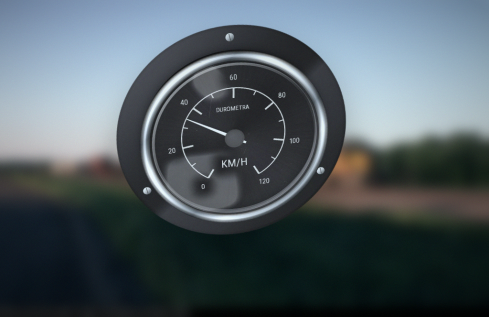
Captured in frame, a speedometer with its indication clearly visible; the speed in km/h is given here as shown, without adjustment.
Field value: 35 km/h
